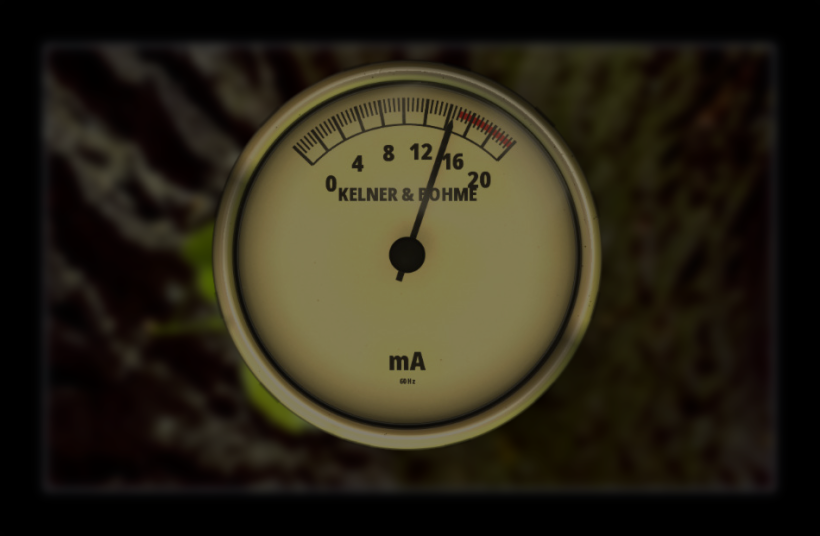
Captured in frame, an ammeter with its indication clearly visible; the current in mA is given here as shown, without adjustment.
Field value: 14.4 mA
